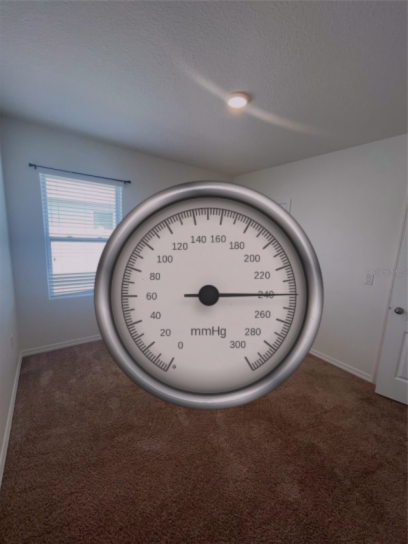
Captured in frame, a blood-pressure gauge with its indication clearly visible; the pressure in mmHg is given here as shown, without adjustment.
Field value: 240 mmHg
